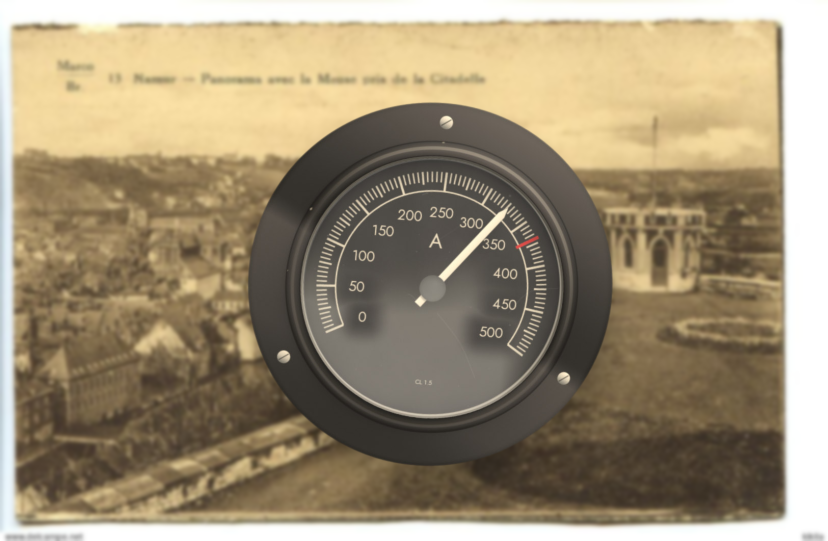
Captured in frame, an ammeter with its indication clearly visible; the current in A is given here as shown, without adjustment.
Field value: 325 A
